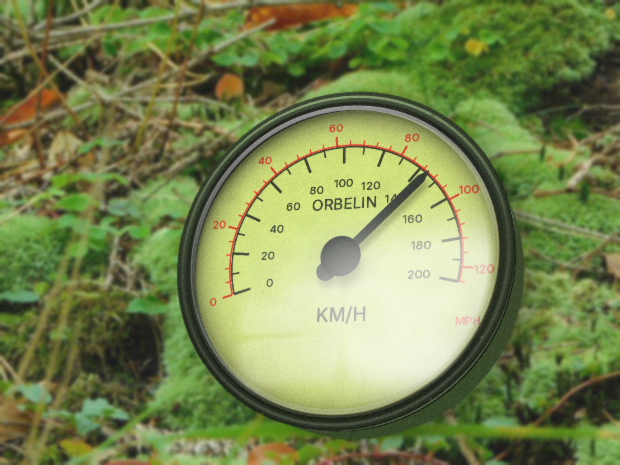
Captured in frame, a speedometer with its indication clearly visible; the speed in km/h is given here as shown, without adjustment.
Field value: 145 km/h
